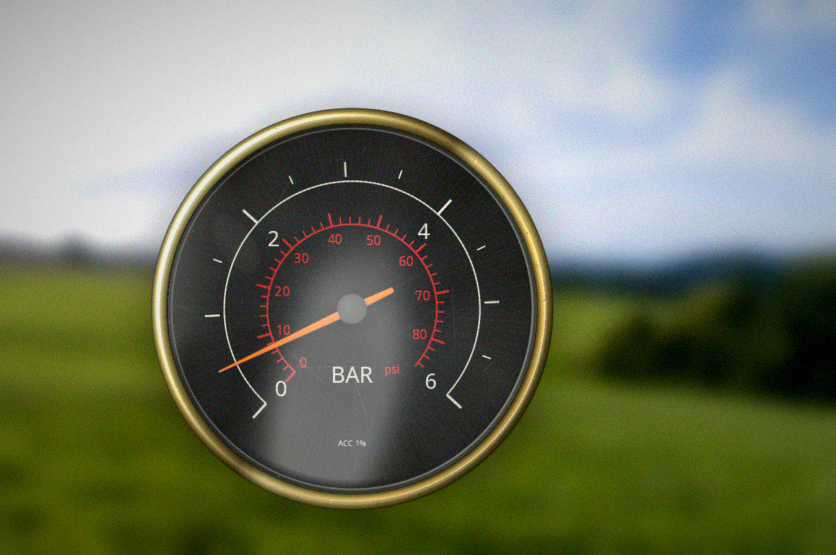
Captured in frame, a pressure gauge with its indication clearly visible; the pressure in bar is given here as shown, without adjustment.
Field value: 0.5 bar
